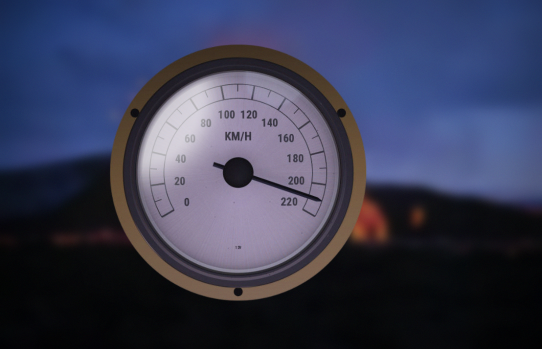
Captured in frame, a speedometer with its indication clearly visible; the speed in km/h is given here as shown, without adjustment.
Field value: 210 km/h
